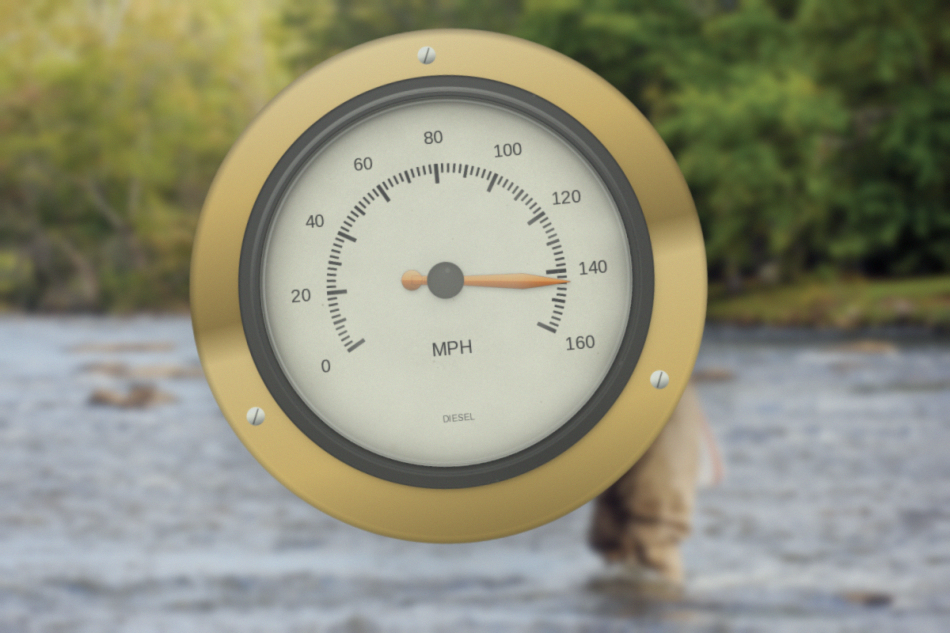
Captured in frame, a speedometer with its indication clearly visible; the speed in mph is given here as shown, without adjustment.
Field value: 144 mph
